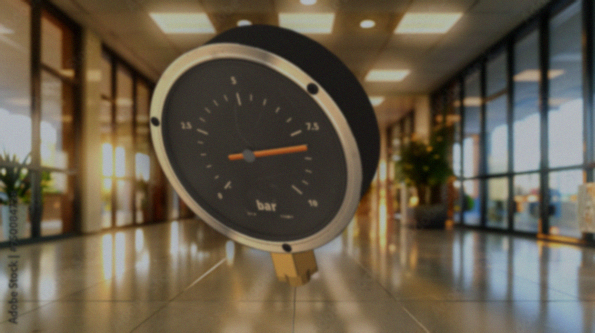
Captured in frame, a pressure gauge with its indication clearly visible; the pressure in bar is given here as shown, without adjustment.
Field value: 8 bar
